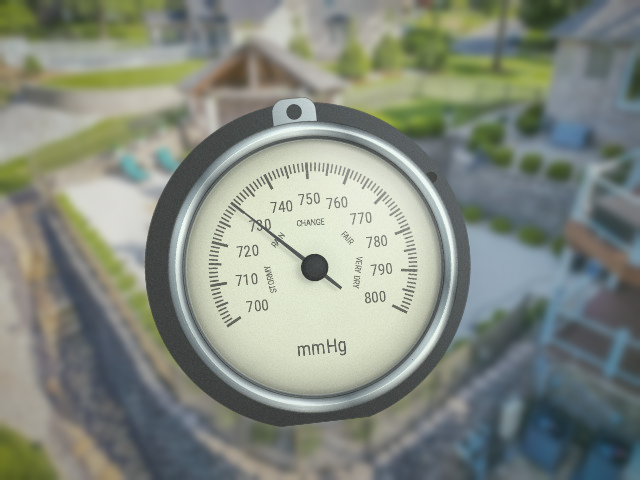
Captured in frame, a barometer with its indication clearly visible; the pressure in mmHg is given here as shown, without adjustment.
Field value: 730 mmHg
